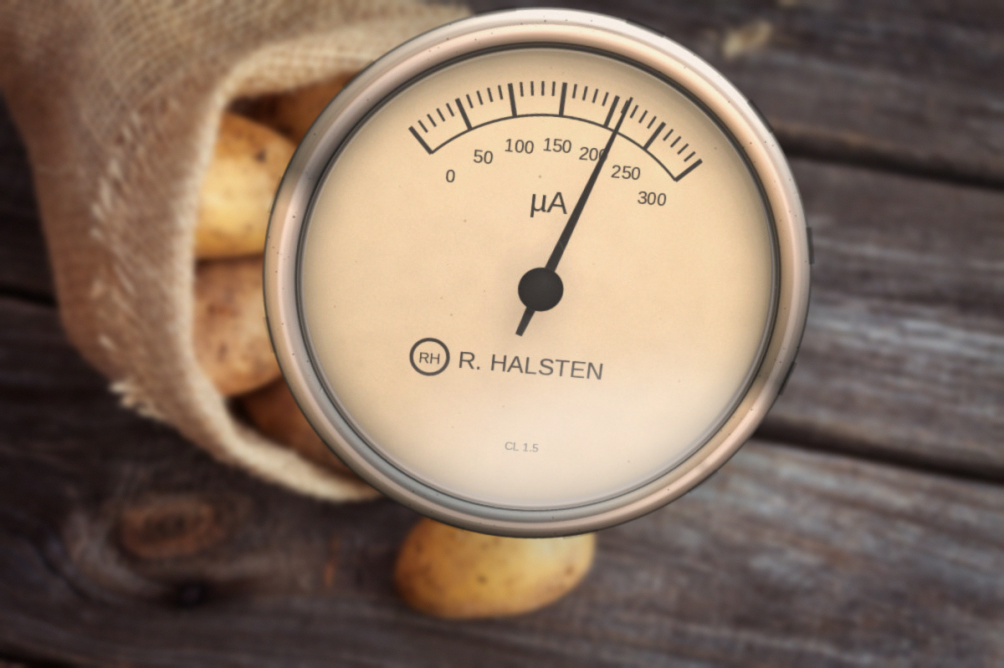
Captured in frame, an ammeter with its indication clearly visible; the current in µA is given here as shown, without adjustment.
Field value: 210 µA
